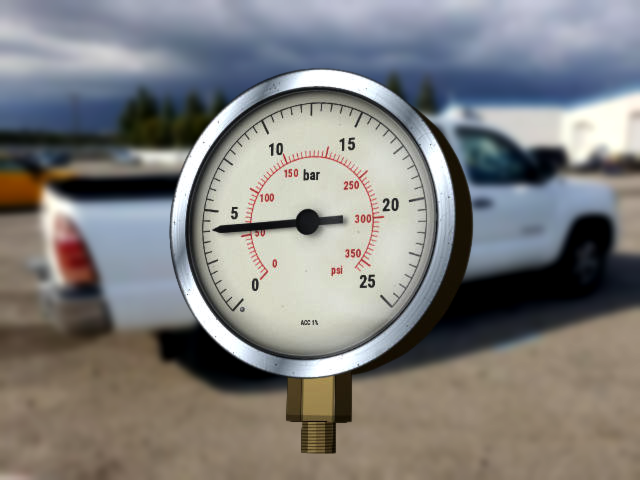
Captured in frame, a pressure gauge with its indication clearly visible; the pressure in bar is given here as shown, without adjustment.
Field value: 4 bar
